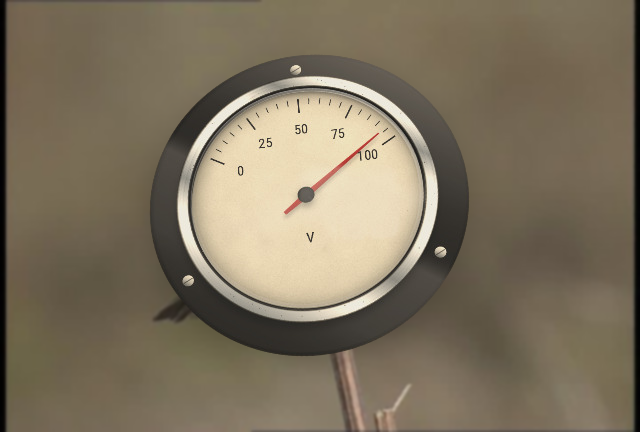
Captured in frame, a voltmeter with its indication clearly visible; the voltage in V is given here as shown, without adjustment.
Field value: 95 V
